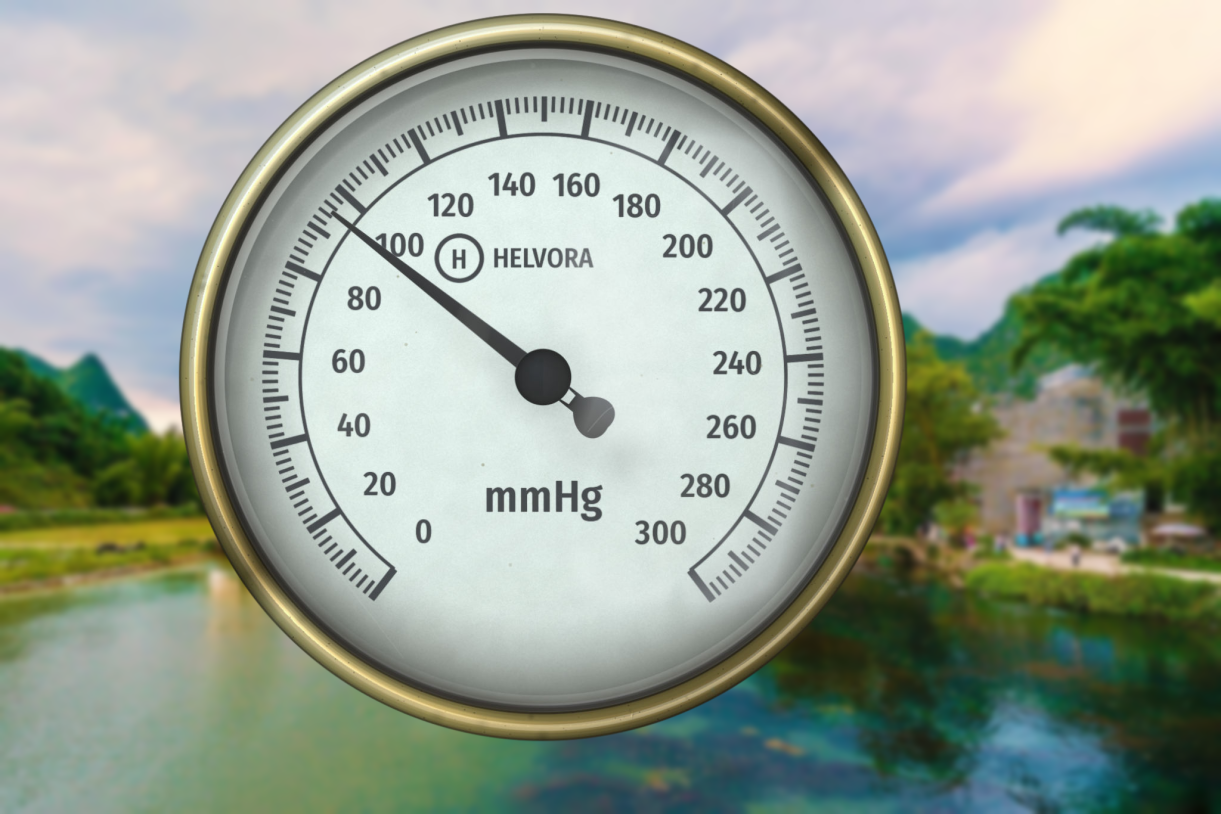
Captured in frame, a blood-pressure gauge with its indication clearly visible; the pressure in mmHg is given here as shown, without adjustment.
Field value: 95 mmHg
